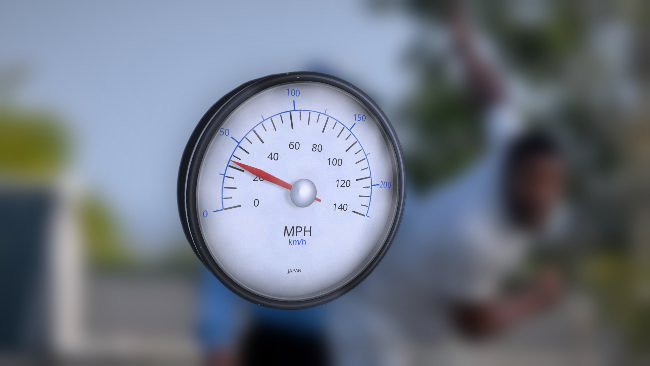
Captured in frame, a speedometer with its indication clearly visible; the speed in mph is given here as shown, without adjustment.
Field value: 22.5 mph
